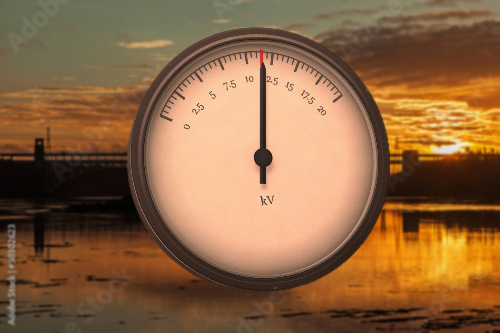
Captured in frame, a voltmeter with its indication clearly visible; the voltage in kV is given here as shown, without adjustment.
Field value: 11.5 kV
